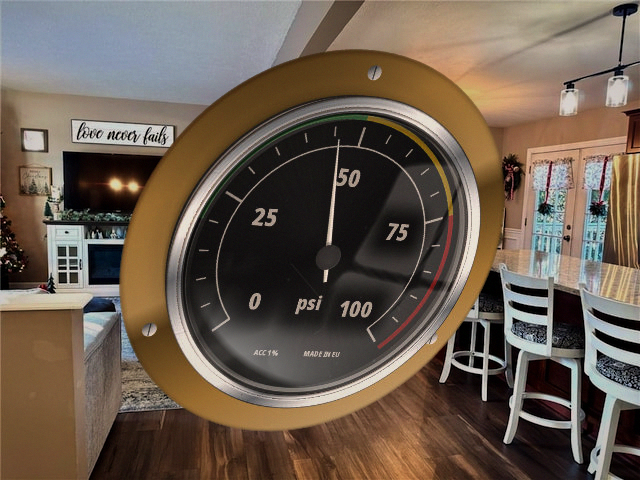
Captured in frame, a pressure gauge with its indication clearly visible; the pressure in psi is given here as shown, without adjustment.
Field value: 45 psi
